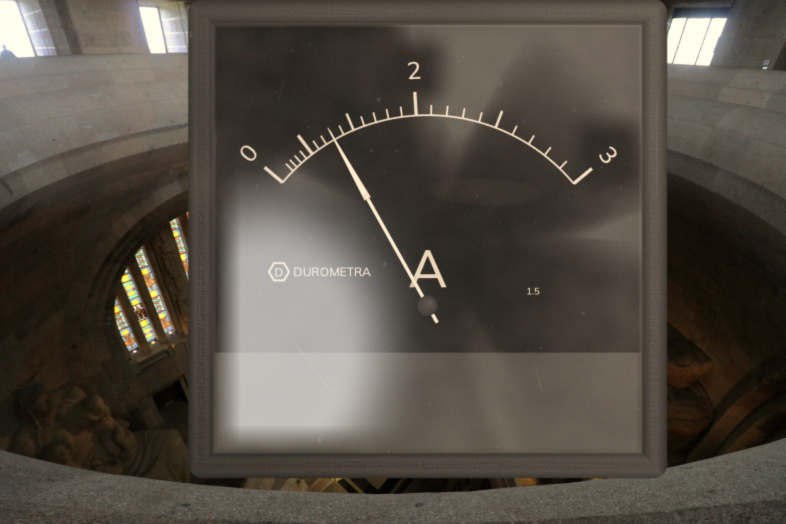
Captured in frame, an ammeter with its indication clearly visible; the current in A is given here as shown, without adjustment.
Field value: 1.3 A
